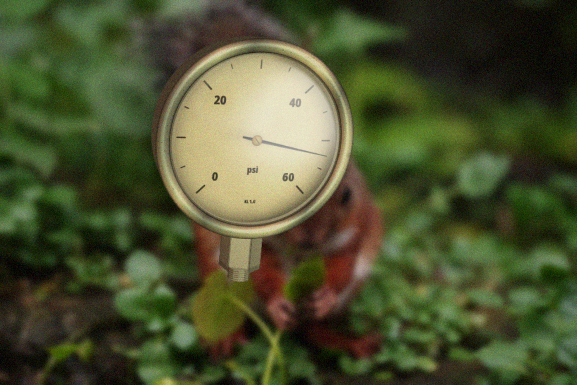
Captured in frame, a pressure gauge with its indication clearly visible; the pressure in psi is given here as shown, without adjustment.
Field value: 52.5 psi
